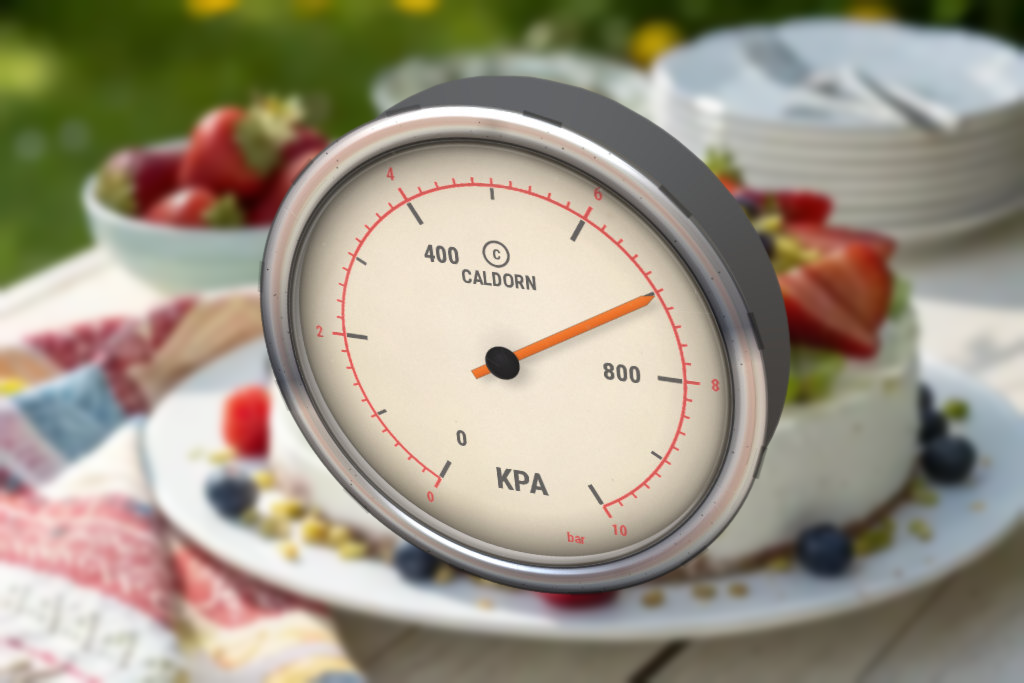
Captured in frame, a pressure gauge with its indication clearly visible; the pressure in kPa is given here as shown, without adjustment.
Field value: 700 kPa
